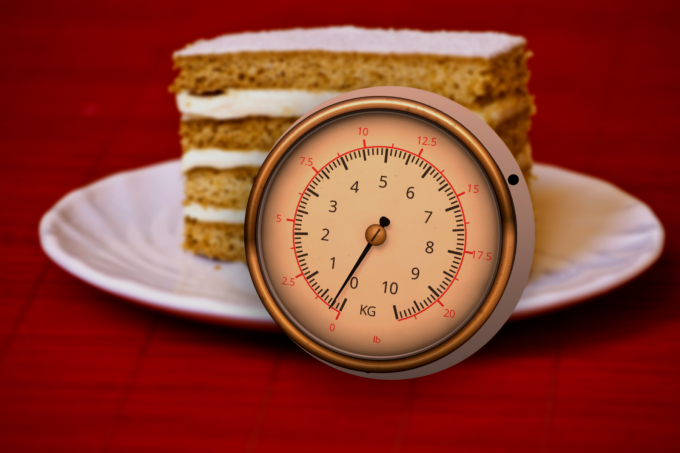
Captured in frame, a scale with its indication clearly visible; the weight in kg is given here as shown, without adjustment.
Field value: 0.2 kg
